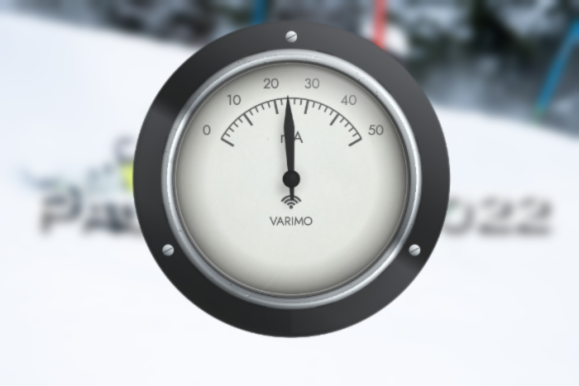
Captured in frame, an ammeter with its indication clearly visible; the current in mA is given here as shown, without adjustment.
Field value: 24 mA
